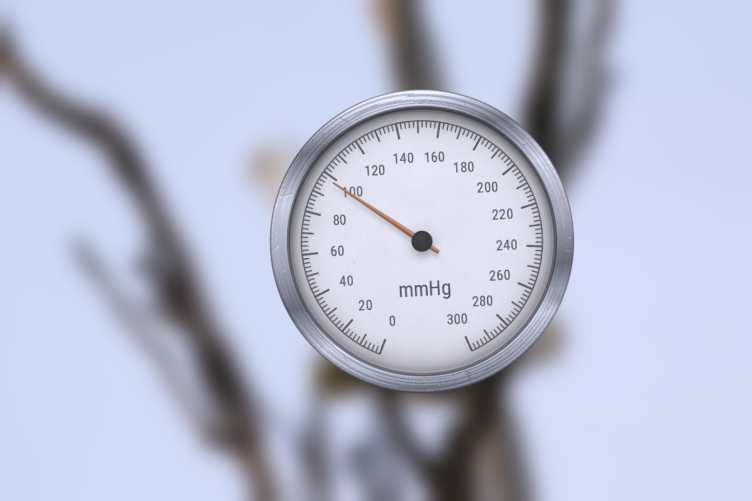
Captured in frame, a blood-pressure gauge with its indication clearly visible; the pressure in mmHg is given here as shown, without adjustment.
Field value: 98 mmHg
